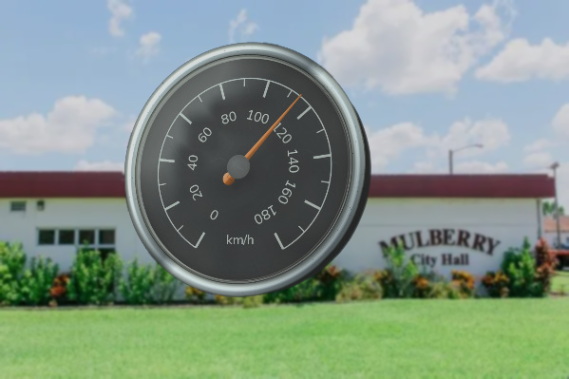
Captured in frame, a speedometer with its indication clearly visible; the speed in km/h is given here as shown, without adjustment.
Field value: 115 km/h
